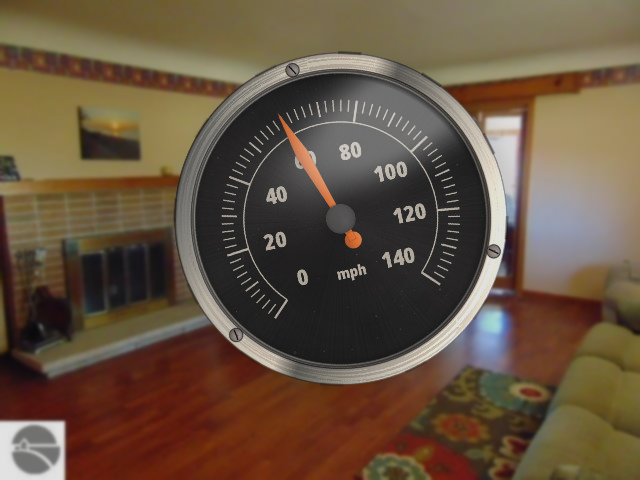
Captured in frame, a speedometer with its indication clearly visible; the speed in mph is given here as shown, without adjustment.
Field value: 60 mph
